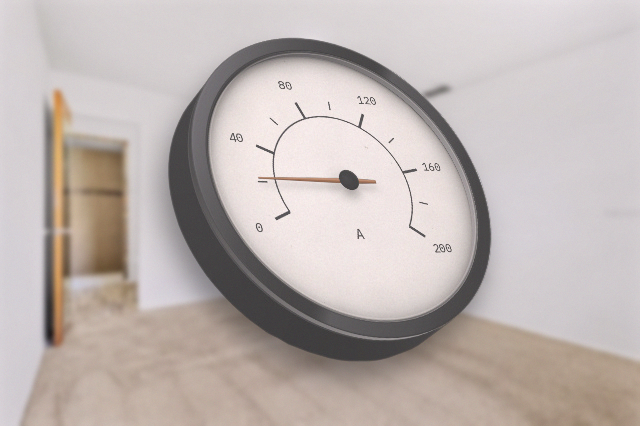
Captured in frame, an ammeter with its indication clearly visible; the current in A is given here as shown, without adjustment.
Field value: 20 A
